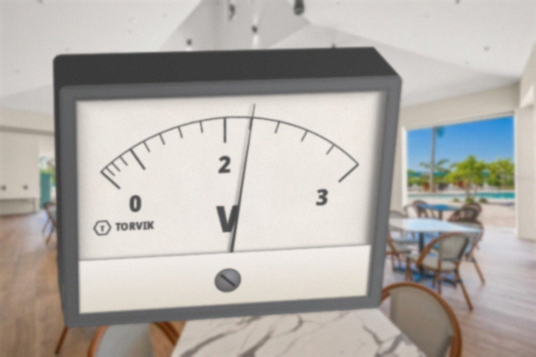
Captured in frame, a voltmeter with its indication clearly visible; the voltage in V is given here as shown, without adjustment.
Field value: 2.2 V
